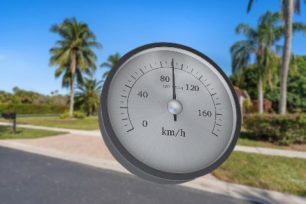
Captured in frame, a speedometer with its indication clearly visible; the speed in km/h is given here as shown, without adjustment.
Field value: 90 km/h
